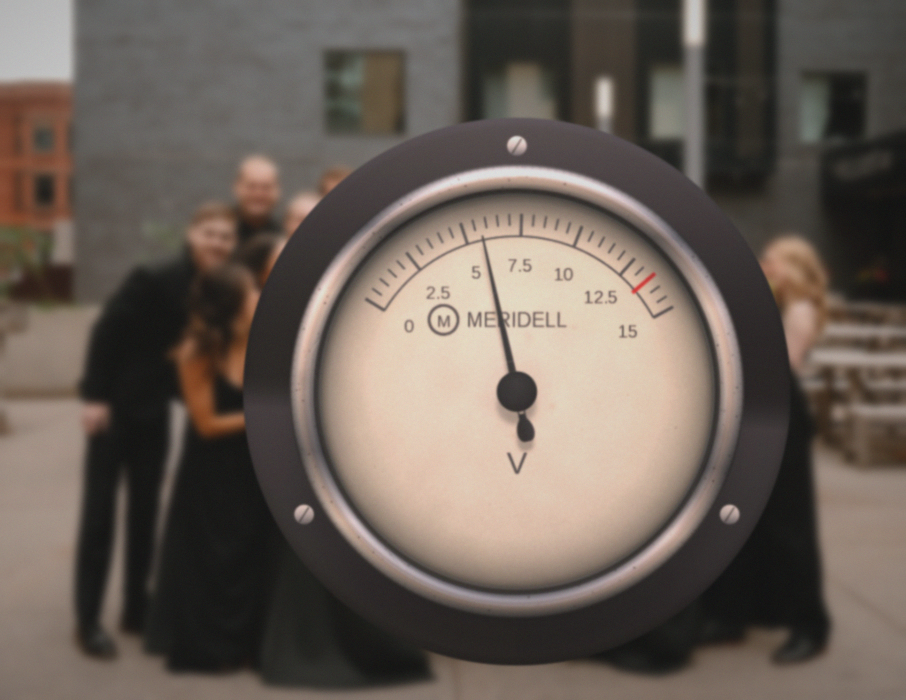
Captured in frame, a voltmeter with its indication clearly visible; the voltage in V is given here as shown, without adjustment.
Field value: 5.75 V
